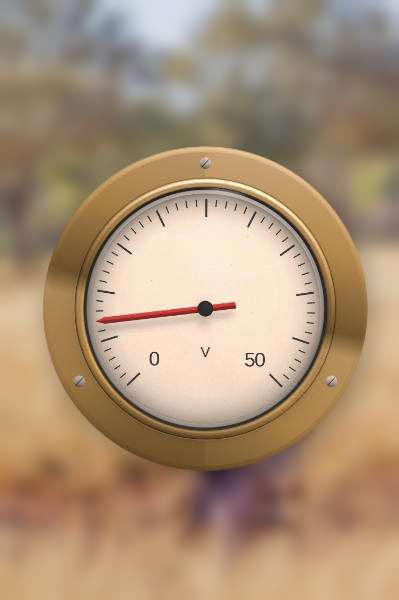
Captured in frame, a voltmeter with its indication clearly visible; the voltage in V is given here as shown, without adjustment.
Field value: 7 V
